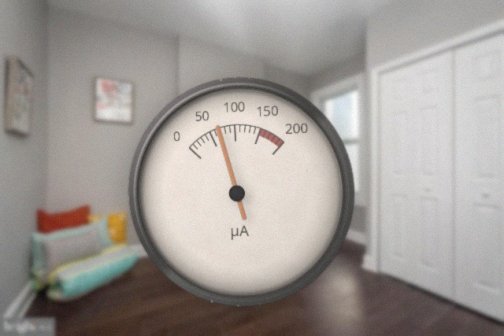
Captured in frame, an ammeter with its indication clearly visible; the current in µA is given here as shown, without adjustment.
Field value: 70 µA
